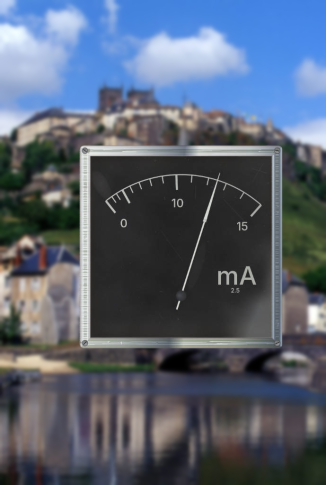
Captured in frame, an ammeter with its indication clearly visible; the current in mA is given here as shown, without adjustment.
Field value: 12.5 mA
